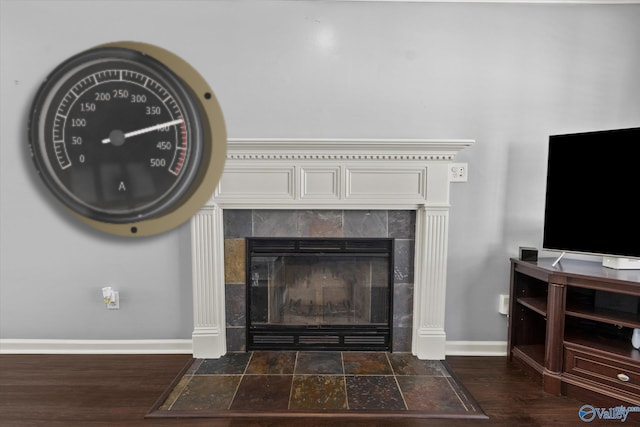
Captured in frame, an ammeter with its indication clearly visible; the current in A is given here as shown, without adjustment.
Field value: 400 A
